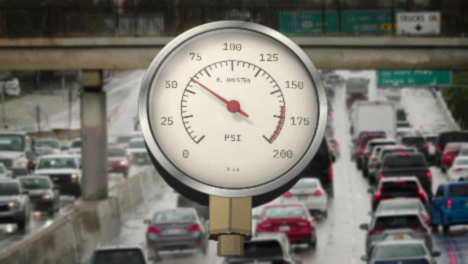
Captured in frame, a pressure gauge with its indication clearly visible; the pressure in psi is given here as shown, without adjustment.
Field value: 60 psi
